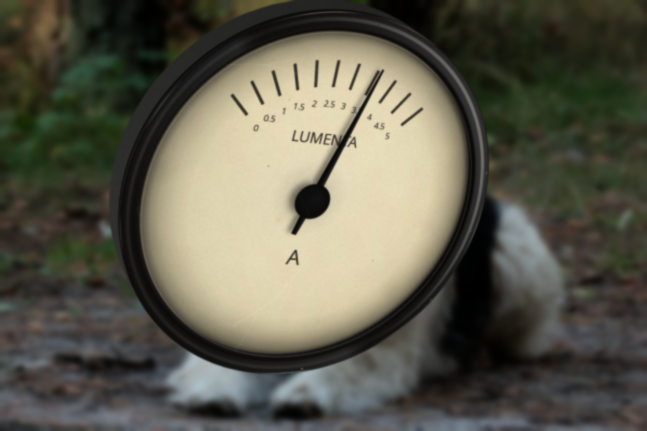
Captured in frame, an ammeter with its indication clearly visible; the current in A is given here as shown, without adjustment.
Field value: 3.5 A
